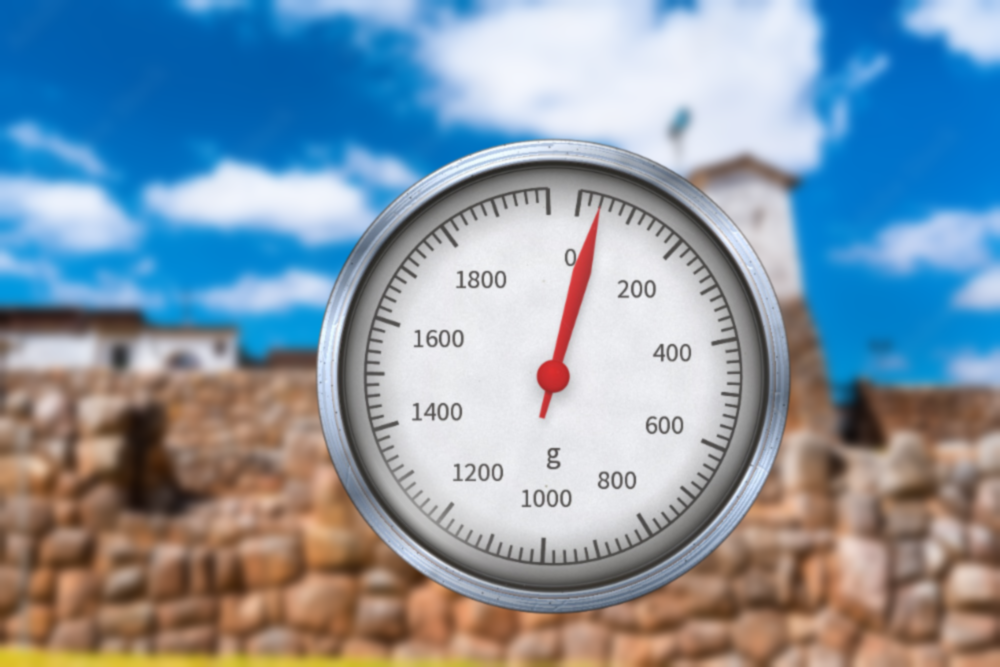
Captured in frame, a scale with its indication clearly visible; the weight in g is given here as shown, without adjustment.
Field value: 40 g
